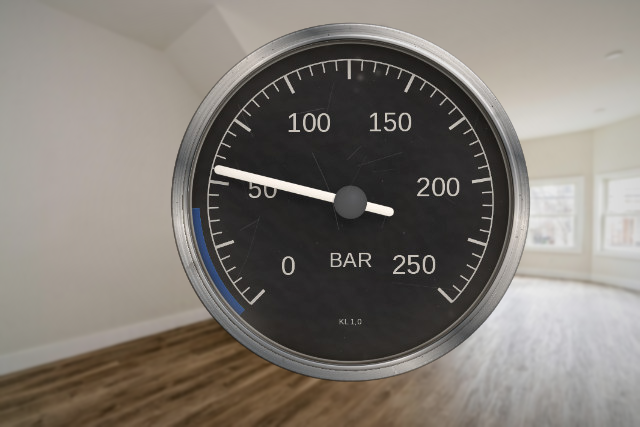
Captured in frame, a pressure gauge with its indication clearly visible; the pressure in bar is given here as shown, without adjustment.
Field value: 55 bar
